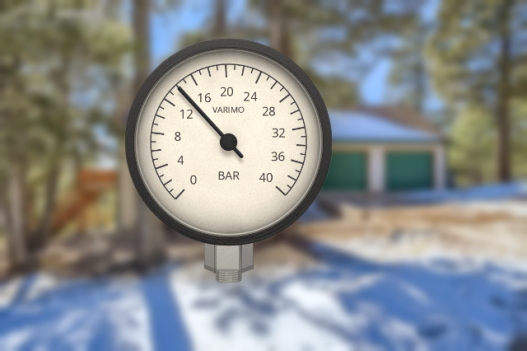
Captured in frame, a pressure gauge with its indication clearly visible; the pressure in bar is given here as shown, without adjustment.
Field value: 14 bar
